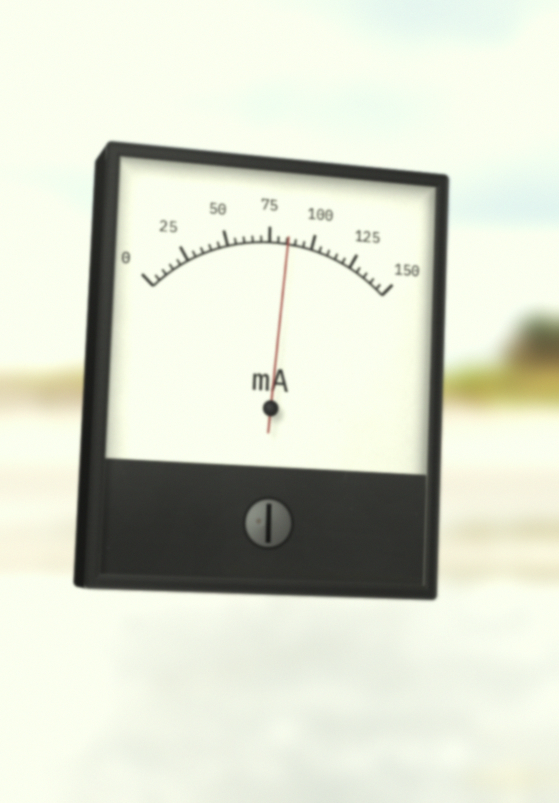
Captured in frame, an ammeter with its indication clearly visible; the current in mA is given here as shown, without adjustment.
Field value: 85 mA
